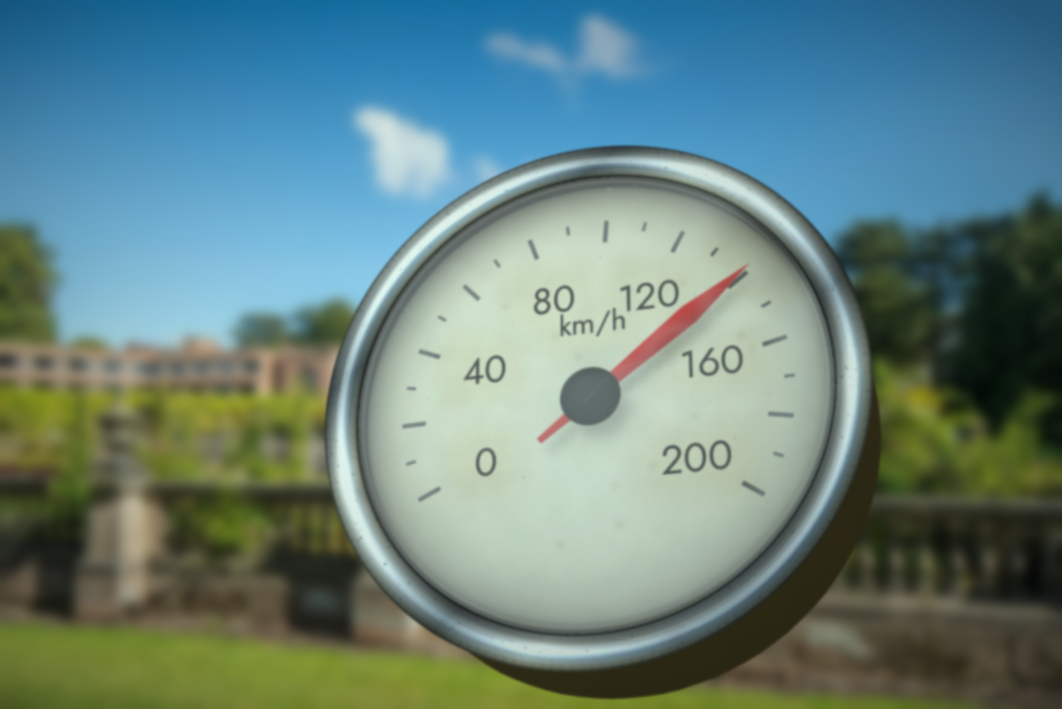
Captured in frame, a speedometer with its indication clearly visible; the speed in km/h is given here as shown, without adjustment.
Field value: 140 km/h
